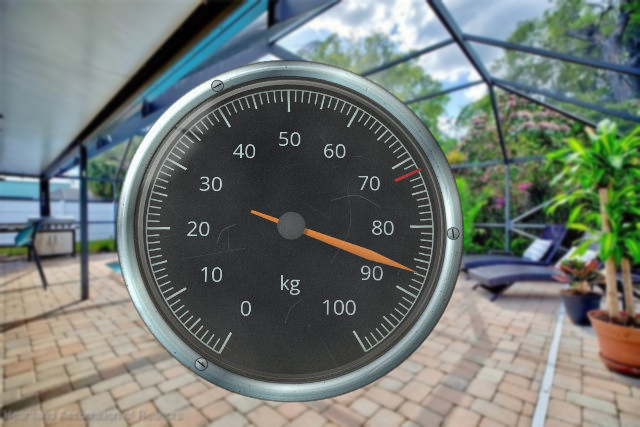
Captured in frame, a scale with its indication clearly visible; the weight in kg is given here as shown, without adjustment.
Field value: 87 kg
